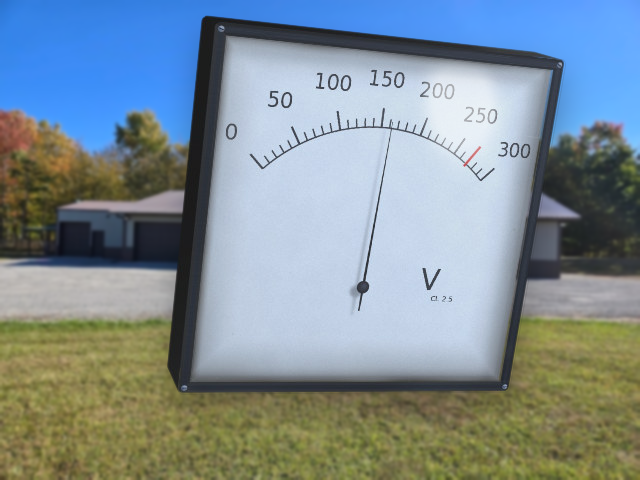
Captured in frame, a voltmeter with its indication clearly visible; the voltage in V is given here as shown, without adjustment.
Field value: 160 V
